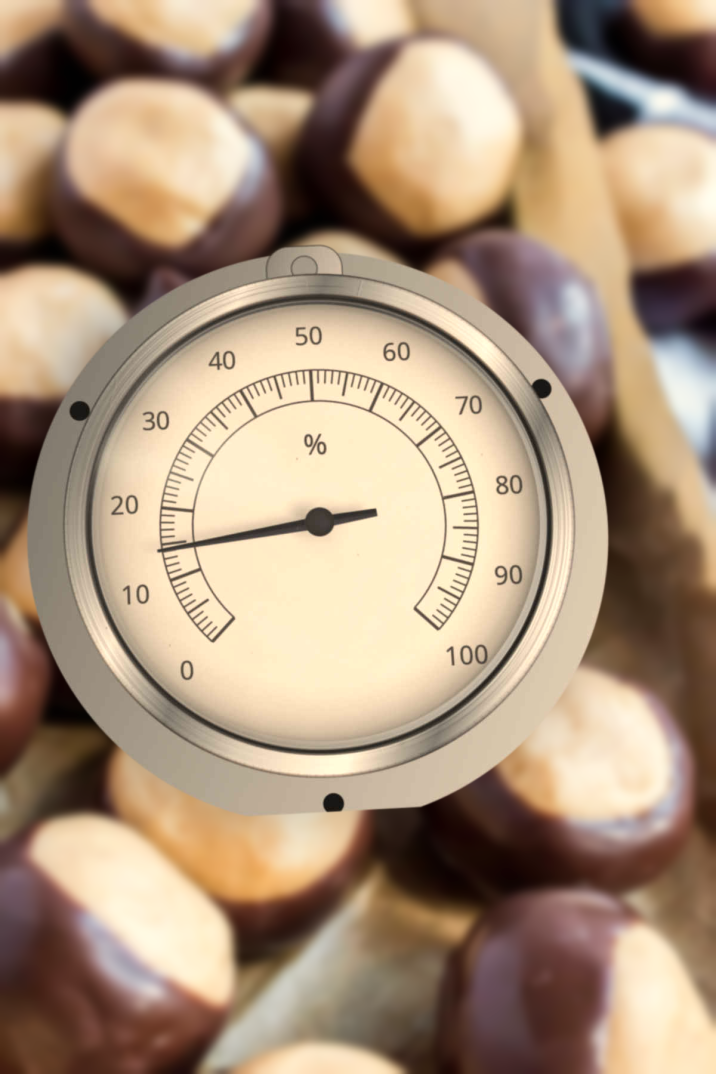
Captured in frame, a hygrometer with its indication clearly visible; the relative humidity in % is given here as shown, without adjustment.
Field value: 14 %
